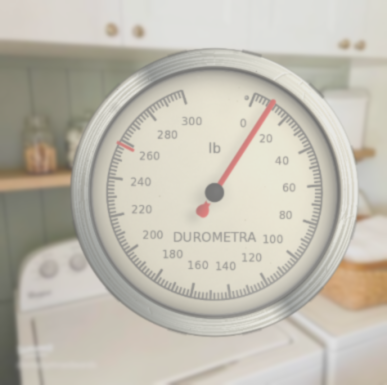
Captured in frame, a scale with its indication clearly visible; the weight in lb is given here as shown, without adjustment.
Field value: 10 lb
